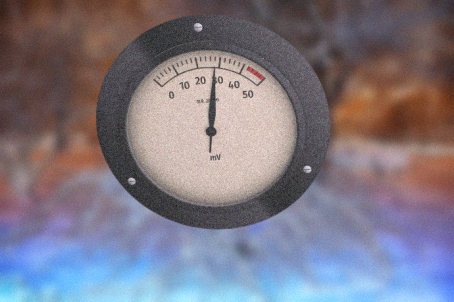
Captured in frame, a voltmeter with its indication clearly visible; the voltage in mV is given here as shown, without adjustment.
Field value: 28 mV
